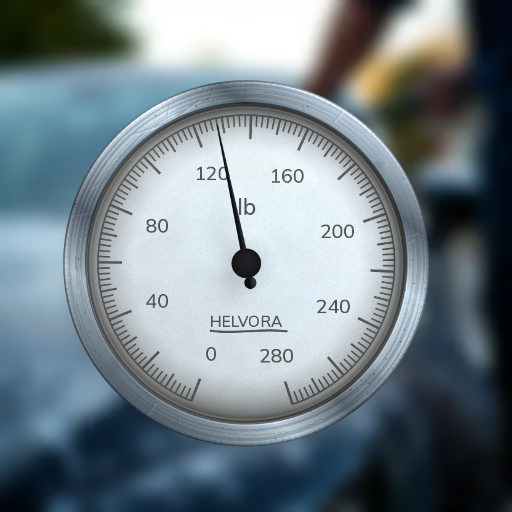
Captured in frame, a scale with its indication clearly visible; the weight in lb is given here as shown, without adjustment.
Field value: 128 lb
